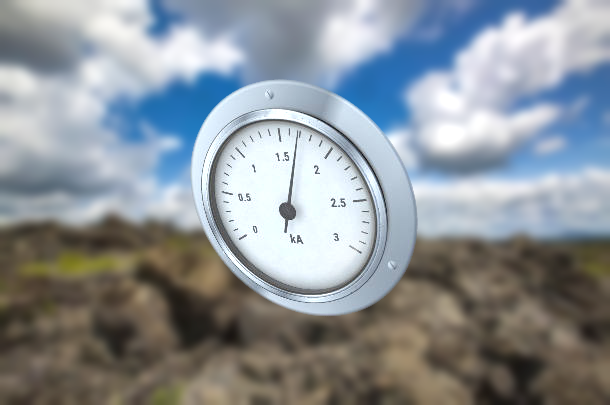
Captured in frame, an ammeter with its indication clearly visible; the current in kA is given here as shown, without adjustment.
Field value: 1.7 kA
